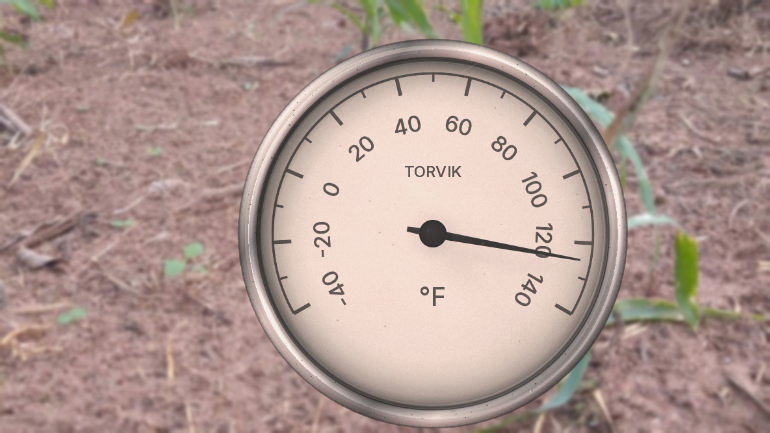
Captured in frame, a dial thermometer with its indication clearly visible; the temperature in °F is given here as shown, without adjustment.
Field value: 125 °F
